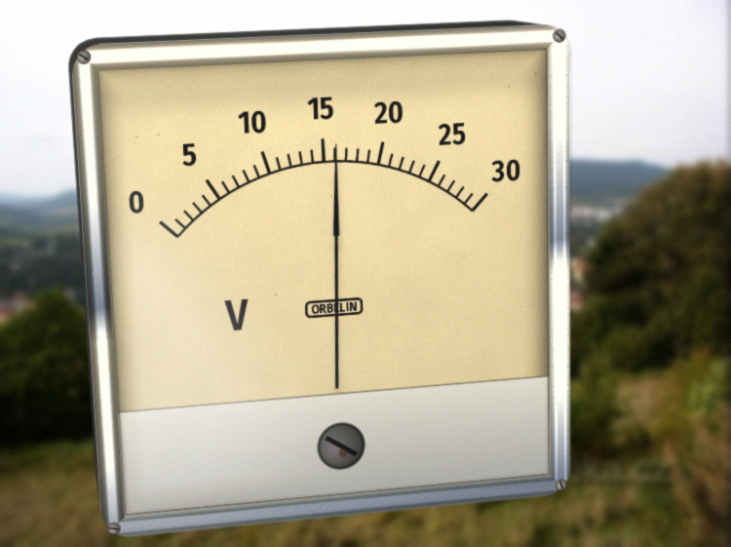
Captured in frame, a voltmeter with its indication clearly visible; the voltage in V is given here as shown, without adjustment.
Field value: 16 V
